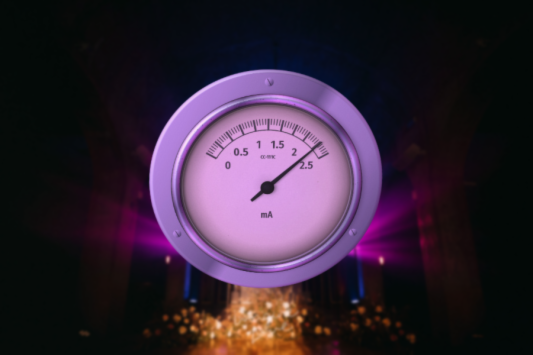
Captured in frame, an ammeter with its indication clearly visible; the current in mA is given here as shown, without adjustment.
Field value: 2.25 mA
